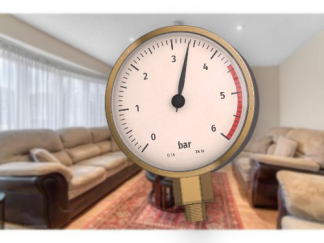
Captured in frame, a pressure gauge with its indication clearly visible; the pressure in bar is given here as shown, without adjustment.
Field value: 3.4 bar
